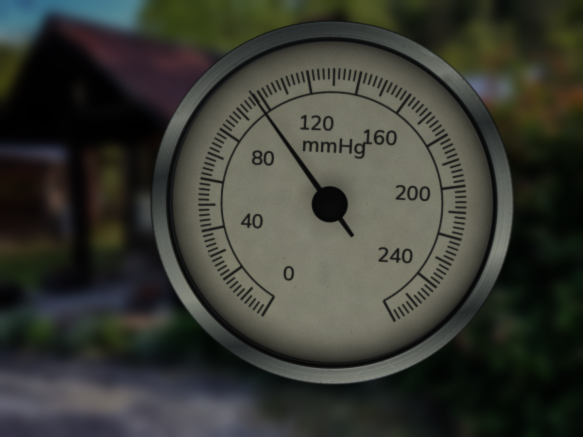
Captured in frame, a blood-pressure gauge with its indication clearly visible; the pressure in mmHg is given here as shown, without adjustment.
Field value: 98 mmHg
